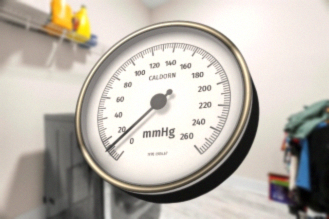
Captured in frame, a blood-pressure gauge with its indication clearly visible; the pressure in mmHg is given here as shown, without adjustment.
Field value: 10 mmHg
